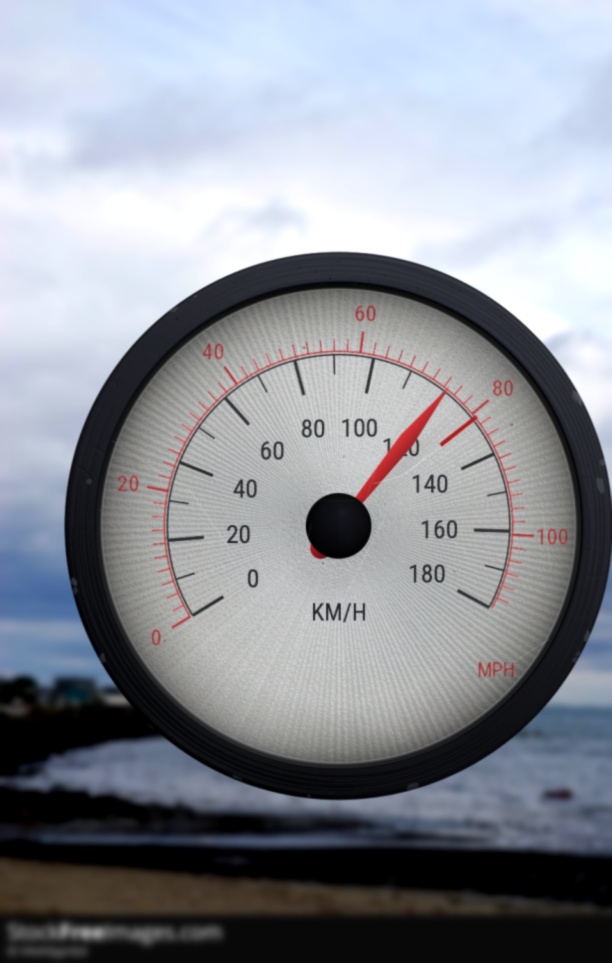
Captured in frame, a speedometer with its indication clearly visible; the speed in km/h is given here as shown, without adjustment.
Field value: 120 km/h
